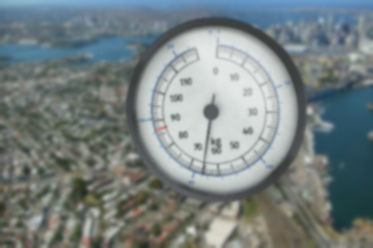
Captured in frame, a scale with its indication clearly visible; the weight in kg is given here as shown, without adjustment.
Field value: 65 kg
